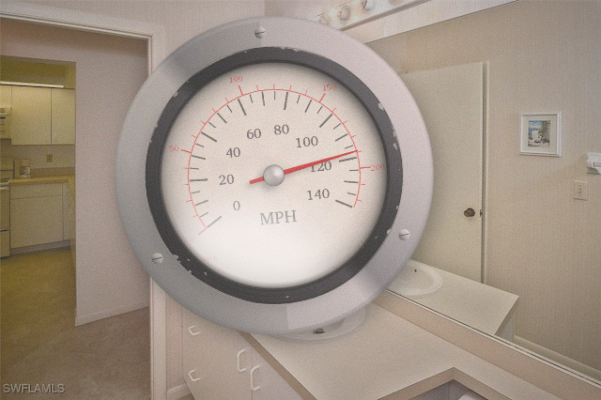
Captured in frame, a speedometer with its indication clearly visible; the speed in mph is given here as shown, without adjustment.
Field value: 117.5 mph
